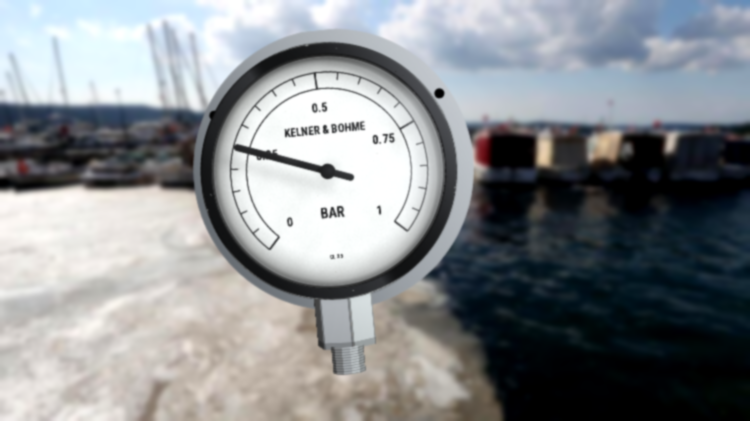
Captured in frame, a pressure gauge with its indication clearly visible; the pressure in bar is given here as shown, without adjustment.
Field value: 0.25 bar
